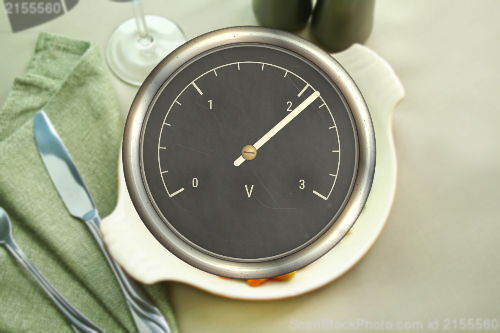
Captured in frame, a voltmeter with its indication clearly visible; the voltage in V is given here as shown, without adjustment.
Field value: 2.1 V
